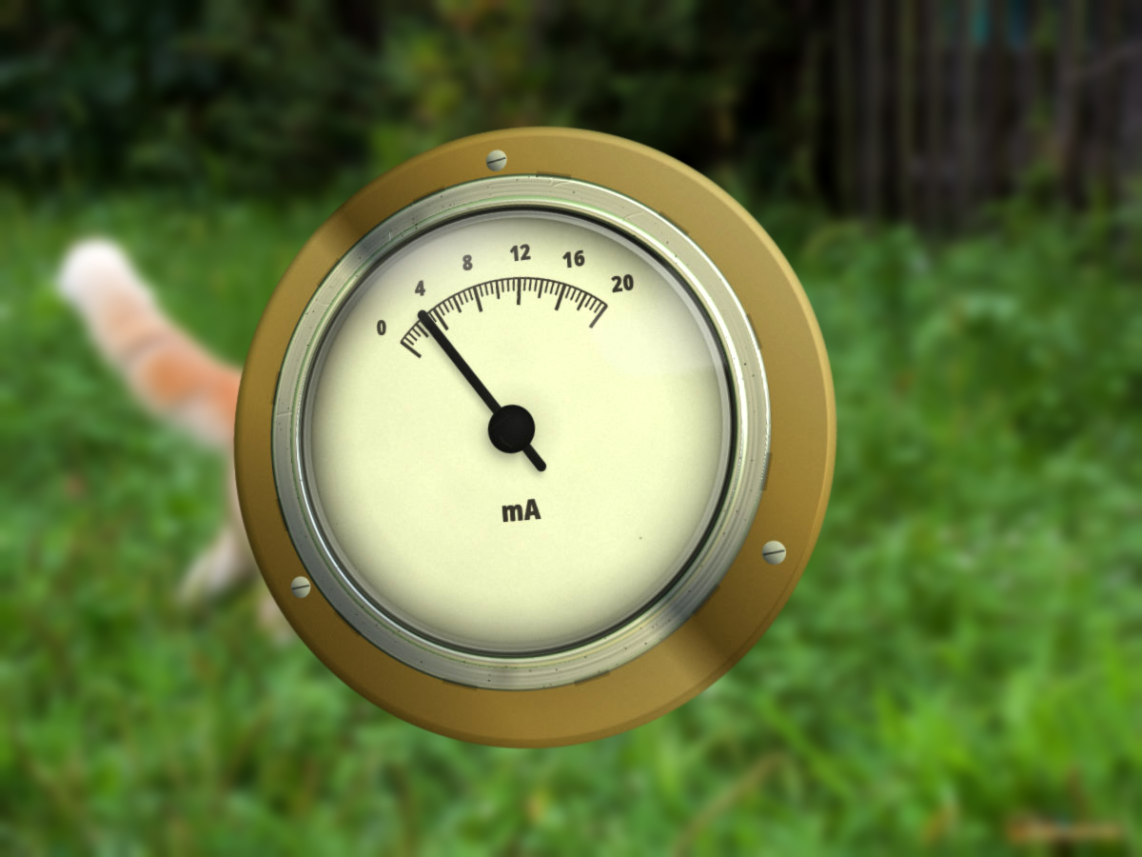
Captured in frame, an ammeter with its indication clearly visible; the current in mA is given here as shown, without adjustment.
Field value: 3 mA
